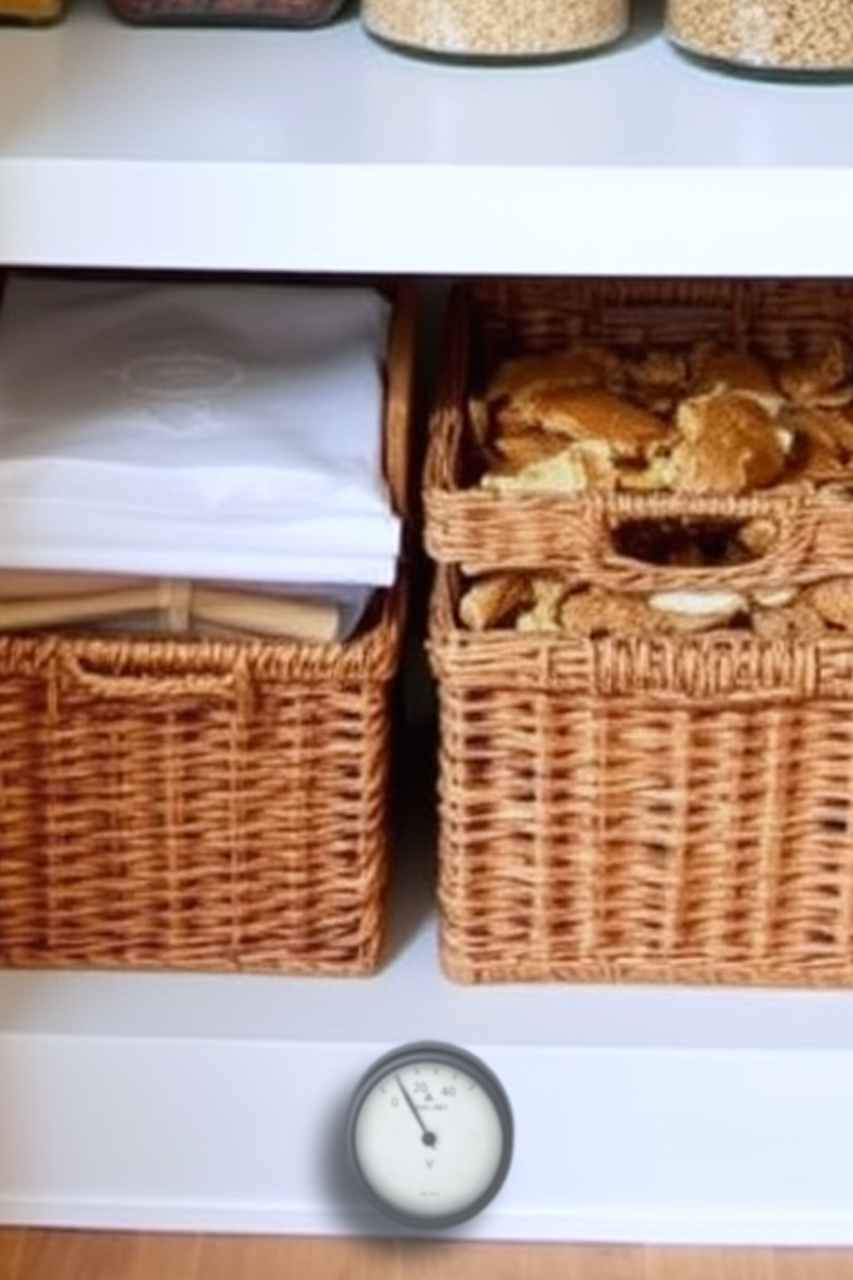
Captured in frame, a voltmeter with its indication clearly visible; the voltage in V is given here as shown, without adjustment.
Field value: 10 V
